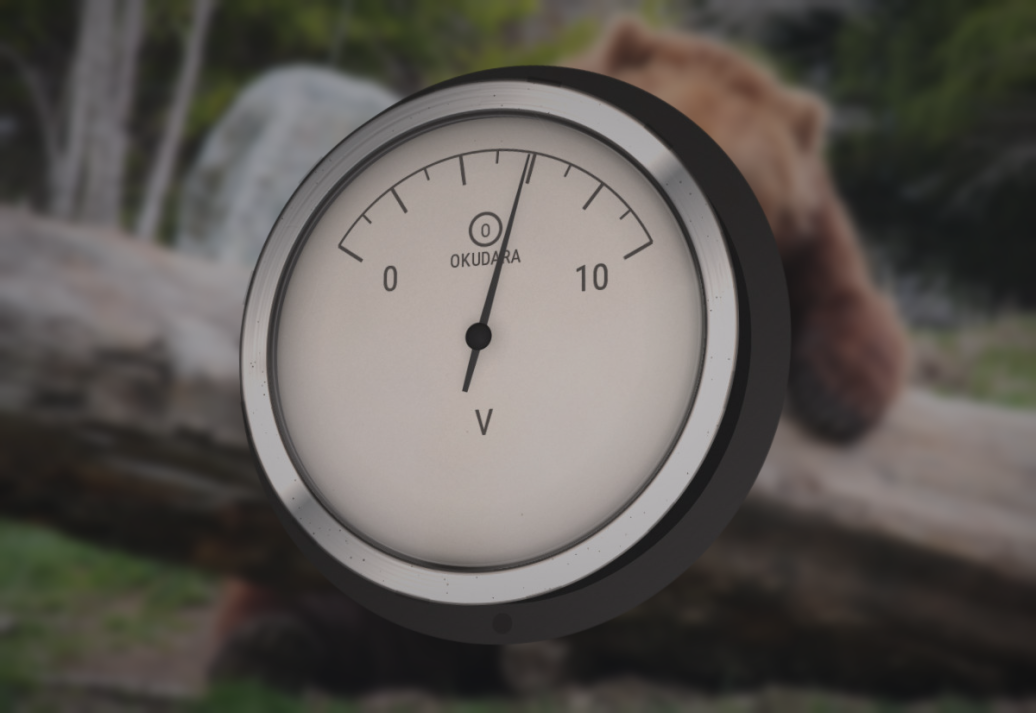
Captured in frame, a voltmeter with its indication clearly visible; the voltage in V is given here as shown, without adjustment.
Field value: 6 V
